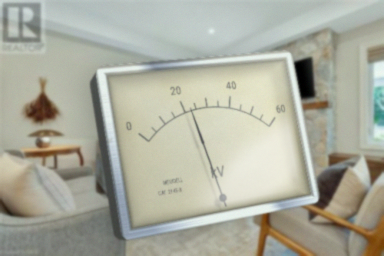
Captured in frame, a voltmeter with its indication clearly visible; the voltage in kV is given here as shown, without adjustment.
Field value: 22.5 kV
